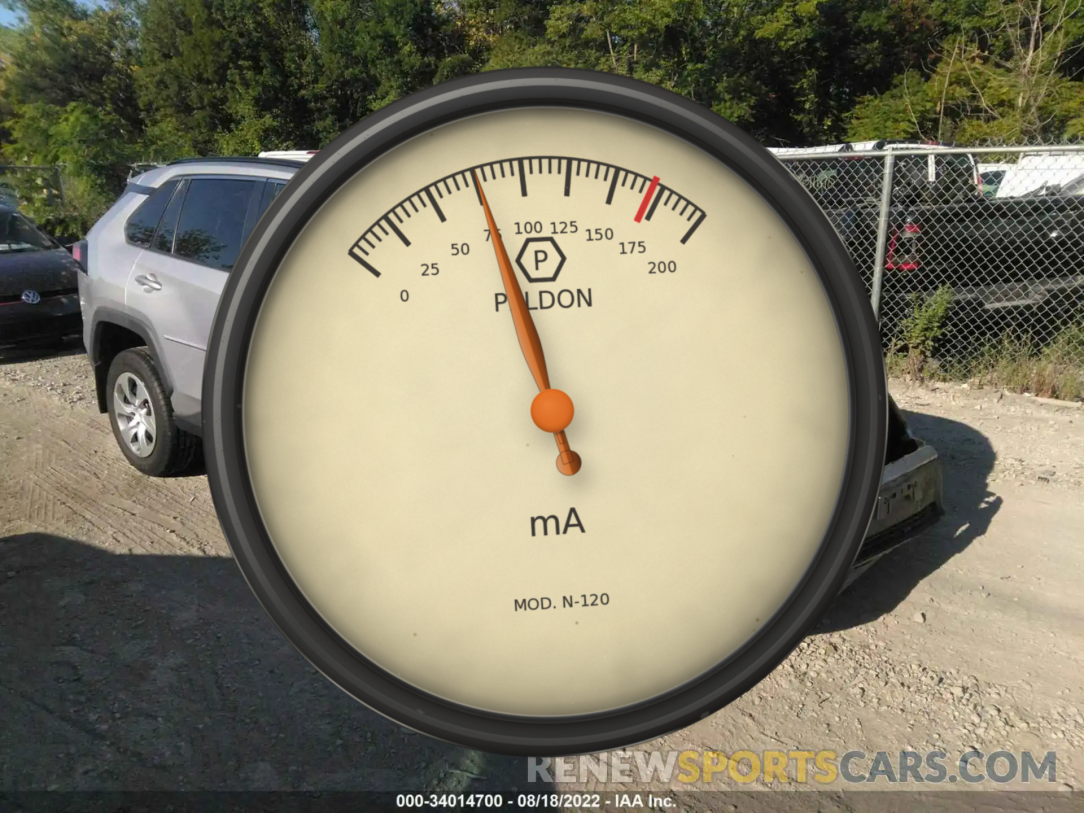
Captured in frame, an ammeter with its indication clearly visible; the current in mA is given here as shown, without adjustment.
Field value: 75 mA
